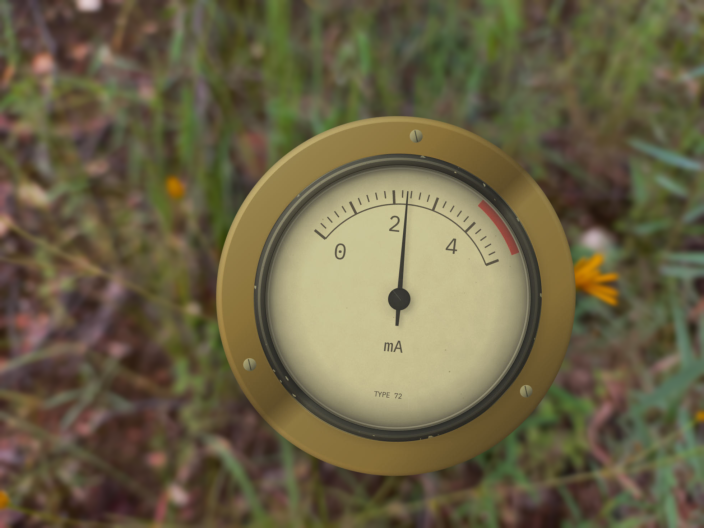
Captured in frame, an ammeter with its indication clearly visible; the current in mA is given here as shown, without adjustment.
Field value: 2.3 mA
